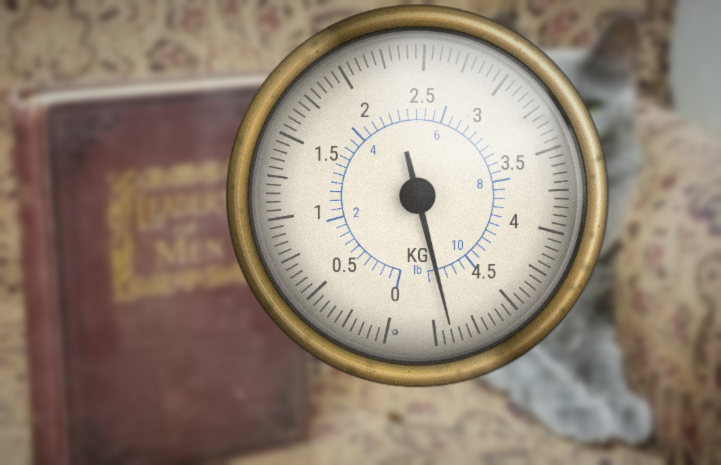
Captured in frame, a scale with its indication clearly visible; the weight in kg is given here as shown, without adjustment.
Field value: 4.9 kg
